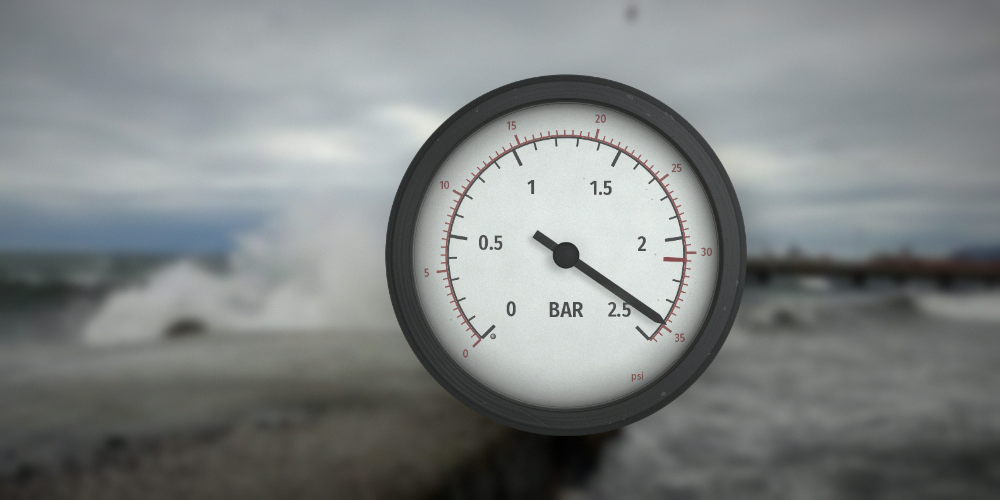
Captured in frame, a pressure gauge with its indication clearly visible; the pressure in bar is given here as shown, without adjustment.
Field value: 2.4 bar
